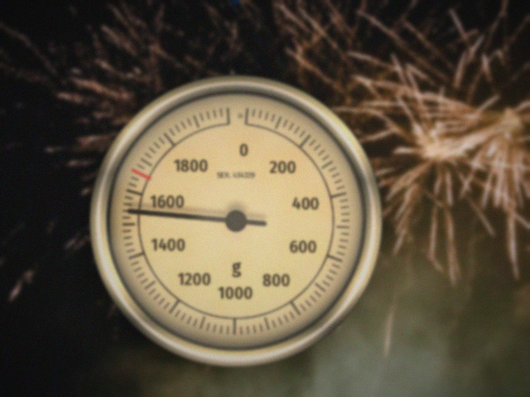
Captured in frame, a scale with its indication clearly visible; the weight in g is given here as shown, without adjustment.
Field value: 1540 g
